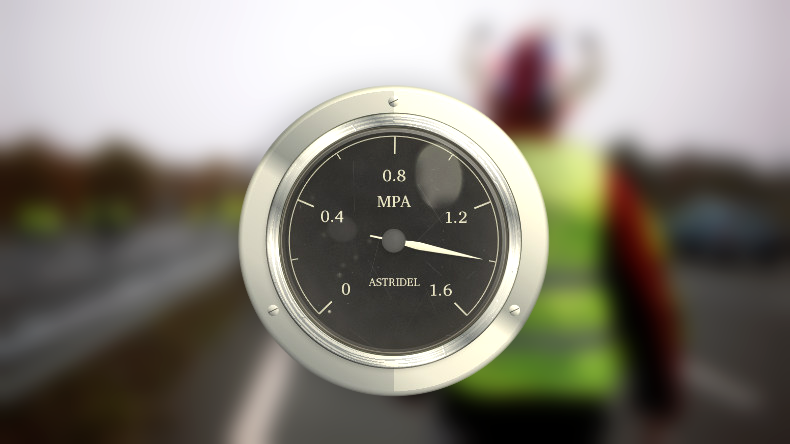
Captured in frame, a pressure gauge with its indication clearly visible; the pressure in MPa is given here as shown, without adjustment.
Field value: 1.4 MPa
